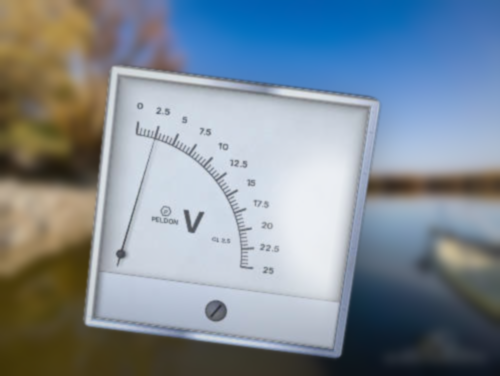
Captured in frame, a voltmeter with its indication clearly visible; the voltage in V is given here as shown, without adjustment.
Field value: 2.5 V
